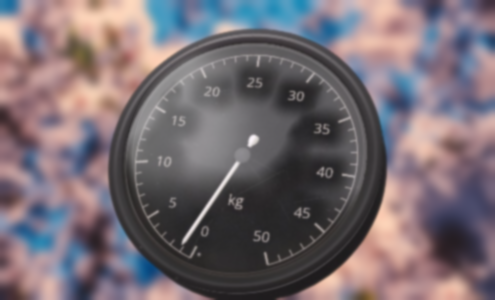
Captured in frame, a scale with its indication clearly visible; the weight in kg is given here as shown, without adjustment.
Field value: 1 kg
